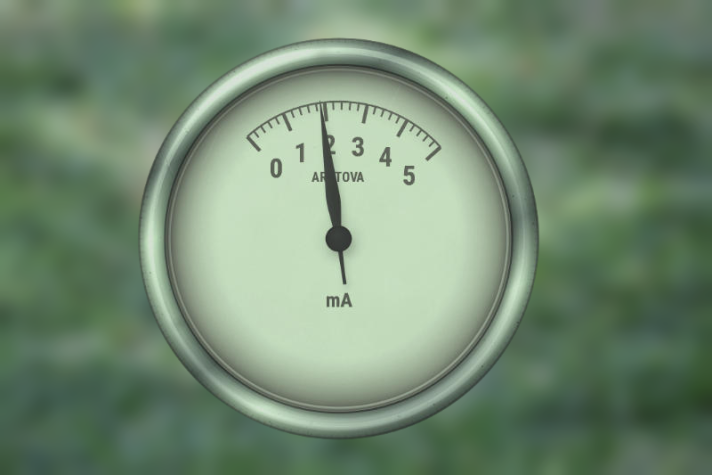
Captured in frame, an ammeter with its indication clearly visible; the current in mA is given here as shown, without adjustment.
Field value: 1.9 mA
